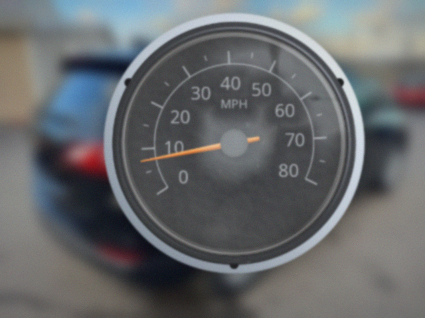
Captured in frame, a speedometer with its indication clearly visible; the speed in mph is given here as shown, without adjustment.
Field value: 7.5 mph
